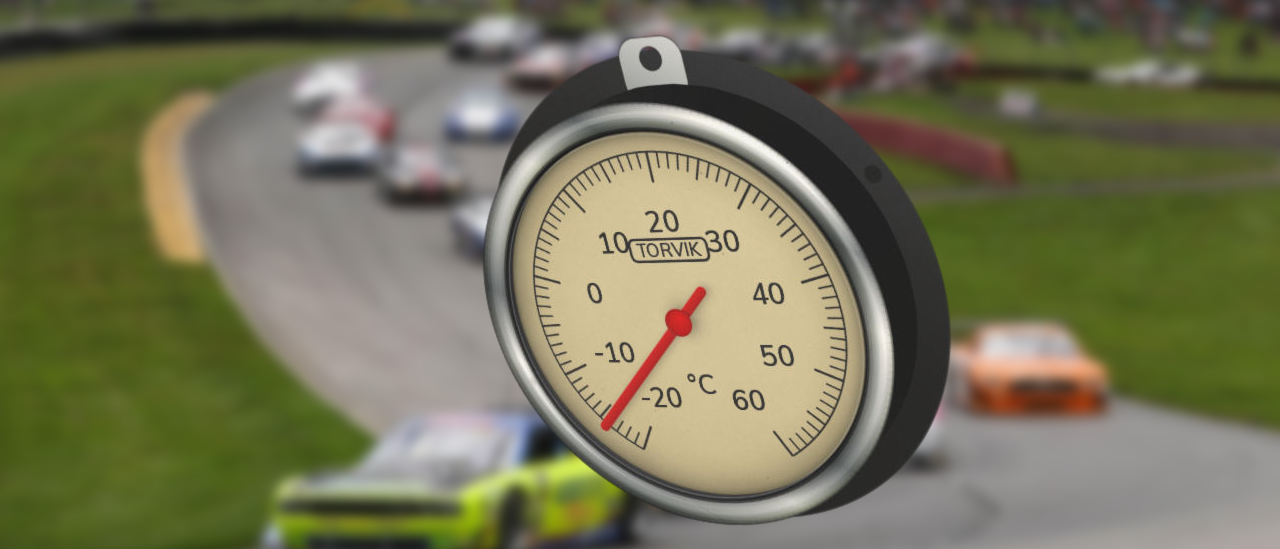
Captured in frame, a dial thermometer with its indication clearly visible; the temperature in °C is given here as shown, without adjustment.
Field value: -16 °C
